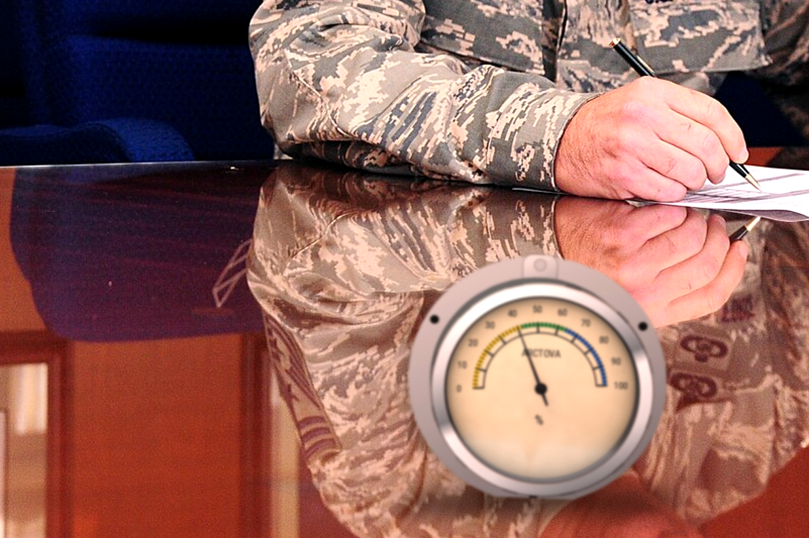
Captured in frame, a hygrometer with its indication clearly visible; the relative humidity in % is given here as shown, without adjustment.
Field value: 40 %
